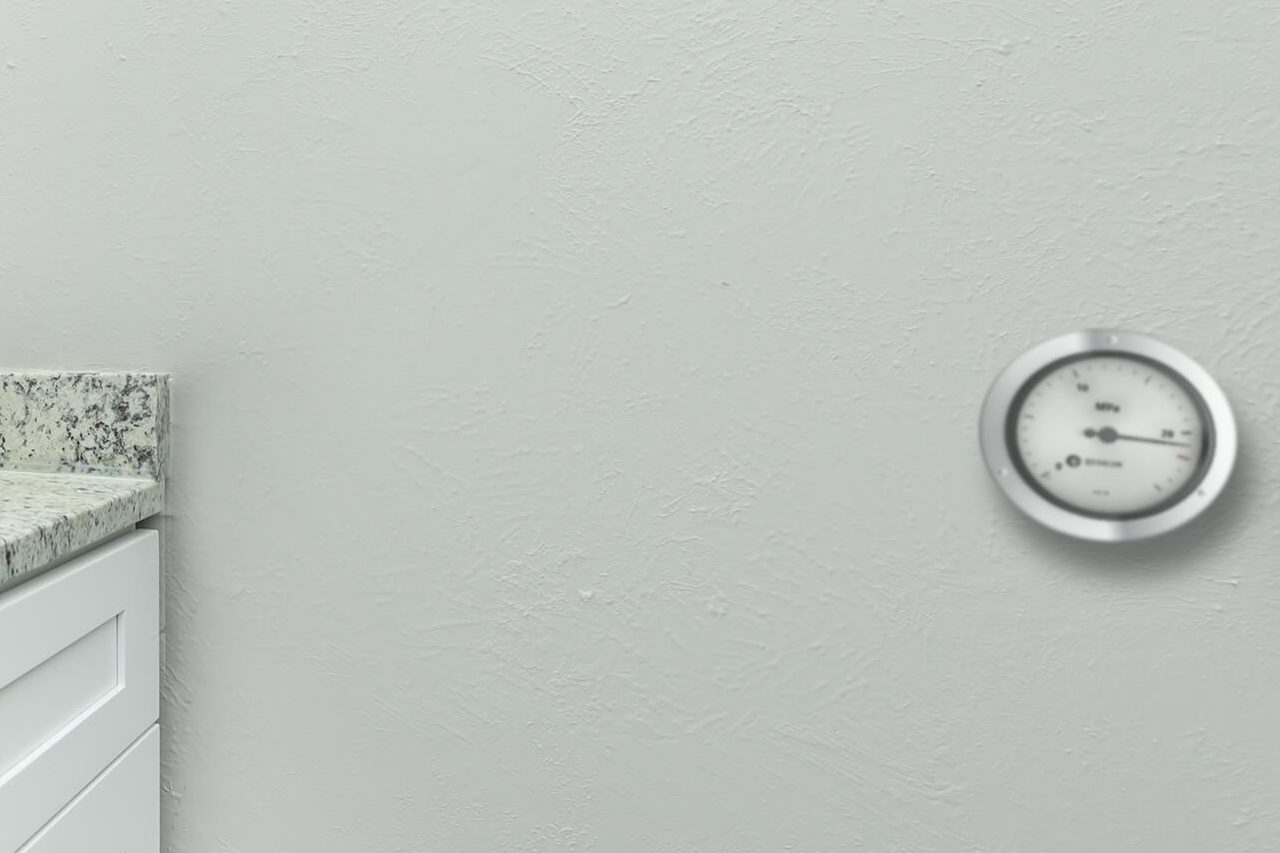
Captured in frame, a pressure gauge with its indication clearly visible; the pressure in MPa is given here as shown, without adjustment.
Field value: 21 MPa
